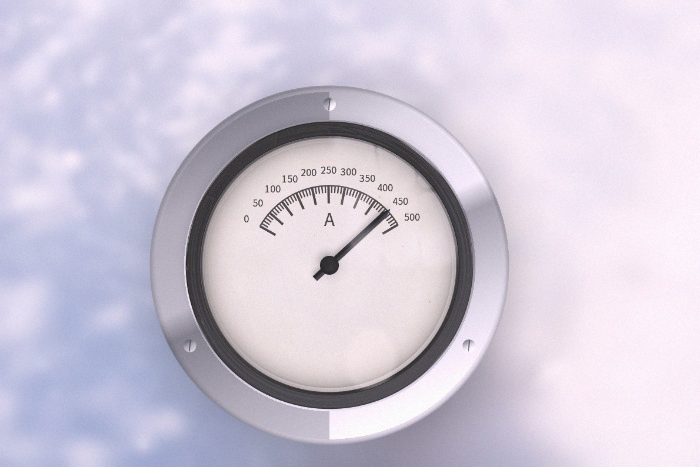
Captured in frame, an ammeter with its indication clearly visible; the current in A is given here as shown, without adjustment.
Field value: 450 A
